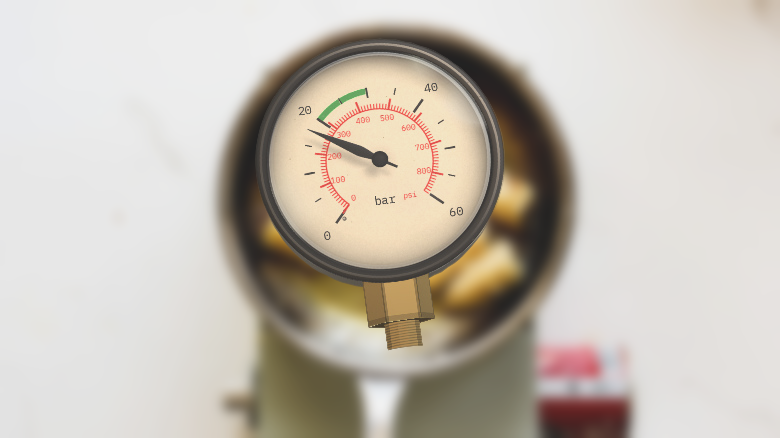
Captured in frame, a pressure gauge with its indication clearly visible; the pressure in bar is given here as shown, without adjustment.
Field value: 17.5 bar
